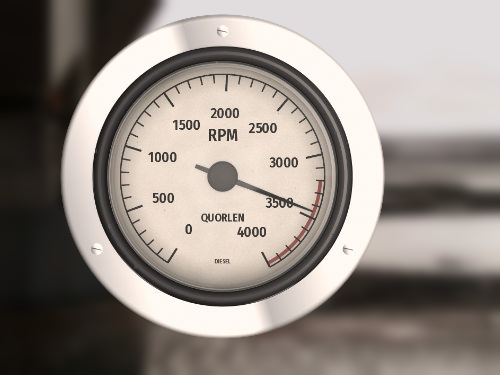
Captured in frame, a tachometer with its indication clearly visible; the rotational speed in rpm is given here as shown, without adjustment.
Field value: 3450 rpm
